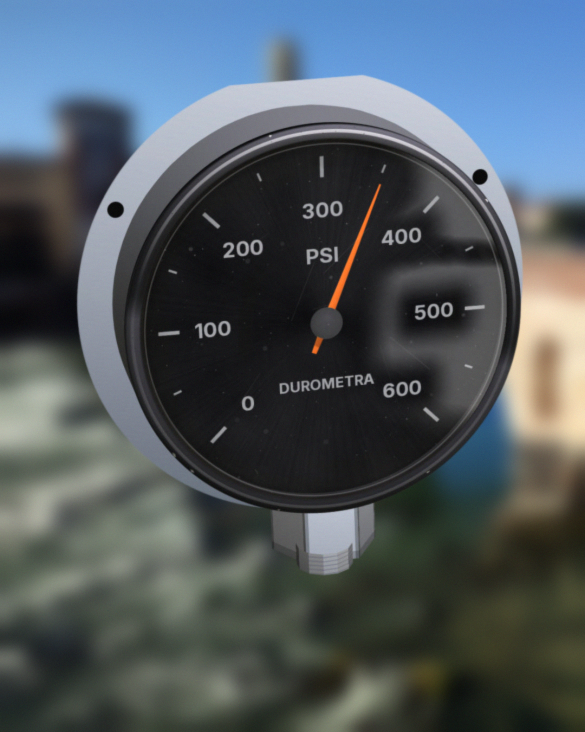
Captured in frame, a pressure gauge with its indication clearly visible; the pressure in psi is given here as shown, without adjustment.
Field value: 350 psi
